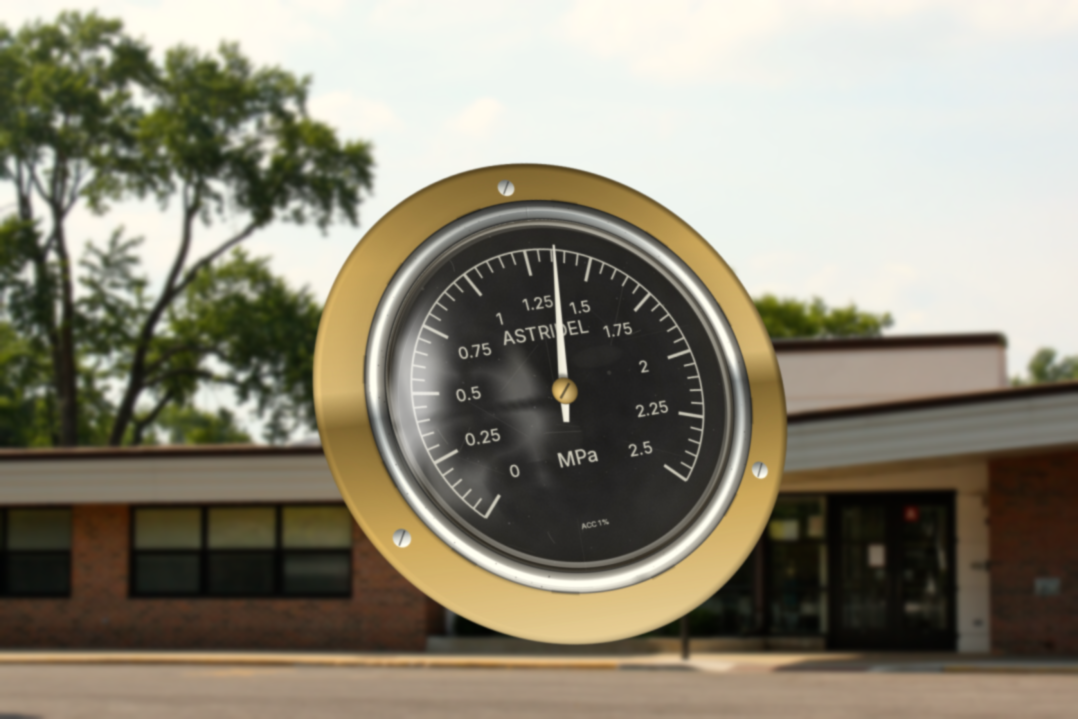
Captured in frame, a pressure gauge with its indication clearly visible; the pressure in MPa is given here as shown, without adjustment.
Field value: 1.35 MPa
